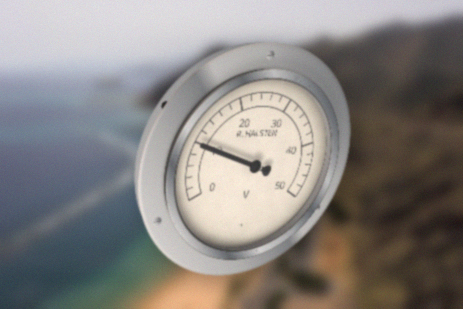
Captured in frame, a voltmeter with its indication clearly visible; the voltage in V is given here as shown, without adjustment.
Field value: 10 V
